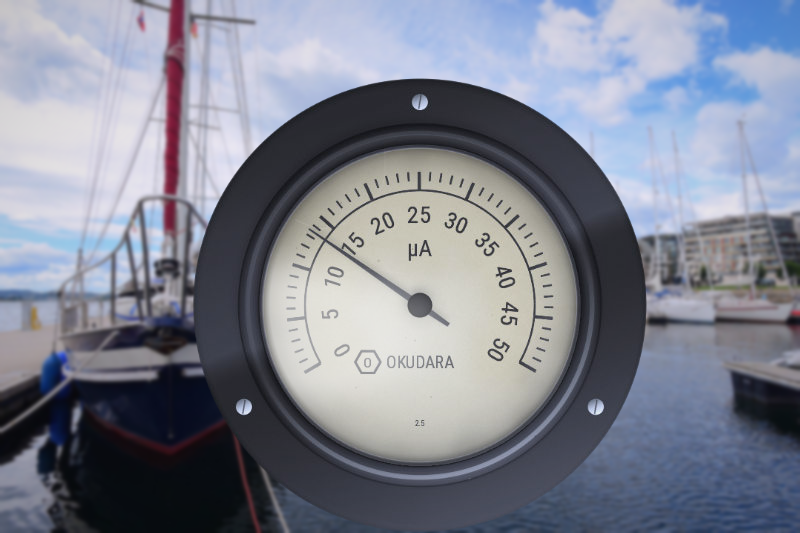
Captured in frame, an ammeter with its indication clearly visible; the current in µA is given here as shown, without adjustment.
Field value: 13.5 µA
